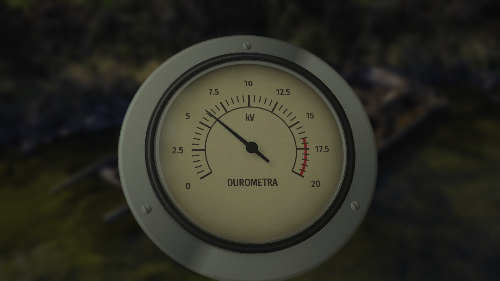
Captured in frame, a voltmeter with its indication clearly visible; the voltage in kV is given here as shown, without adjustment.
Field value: 6 kV
